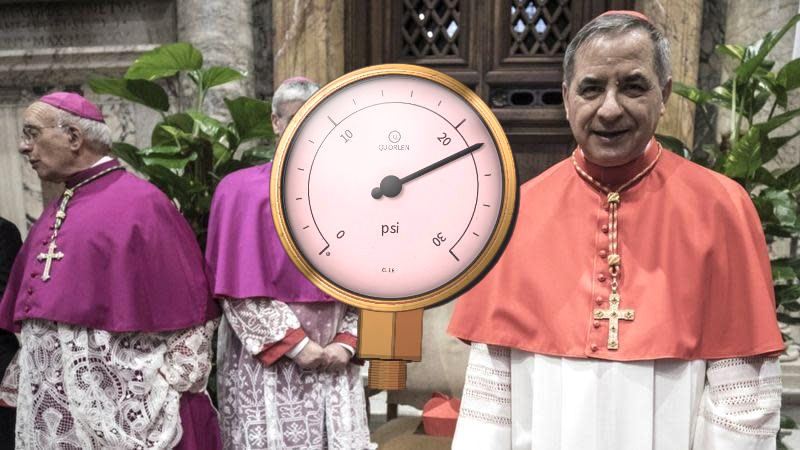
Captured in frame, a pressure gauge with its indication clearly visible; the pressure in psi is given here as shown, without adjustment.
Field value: 22 psi
